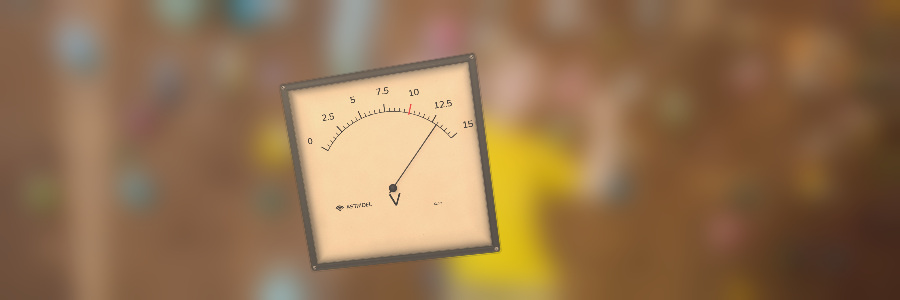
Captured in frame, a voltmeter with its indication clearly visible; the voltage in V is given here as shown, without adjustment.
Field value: 13 V
